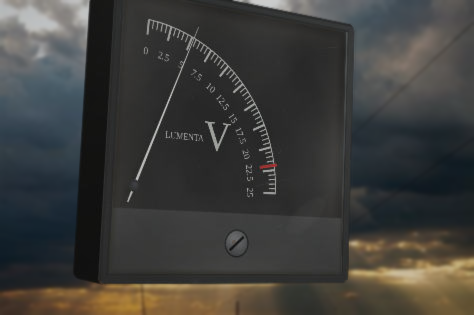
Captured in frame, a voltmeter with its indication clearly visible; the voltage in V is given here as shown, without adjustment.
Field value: 5 V
